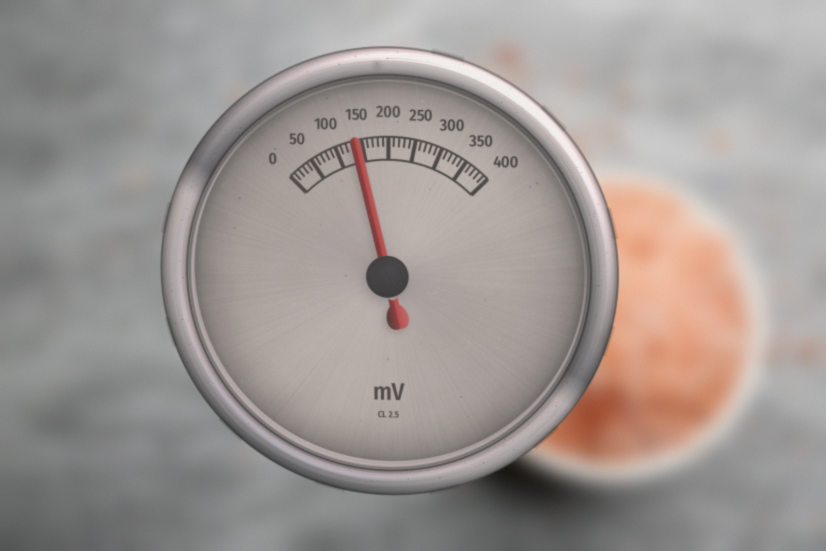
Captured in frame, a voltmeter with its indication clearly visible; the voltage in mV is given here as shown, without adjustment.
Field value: 140 mV
